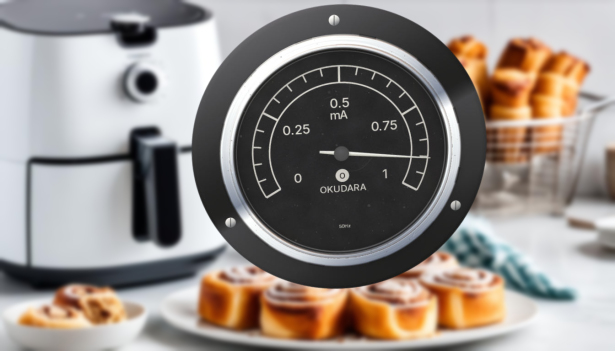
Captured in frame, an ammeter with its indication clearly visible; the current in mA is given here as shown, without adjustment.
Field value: 0.9 mA
